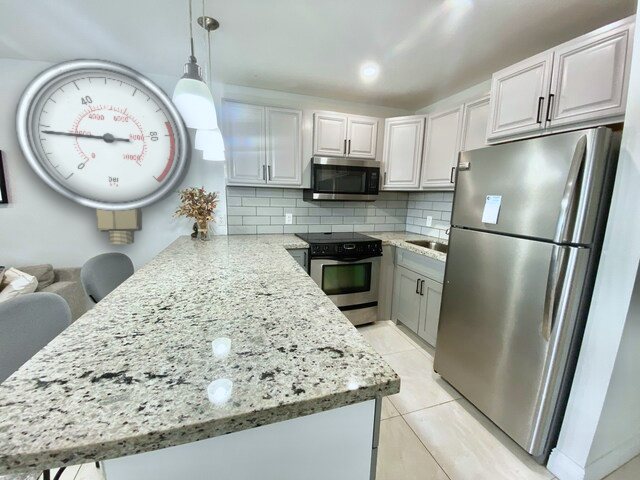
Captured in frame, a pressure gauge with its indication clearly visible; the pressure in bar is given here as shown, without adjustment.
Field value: 17.5 bar
